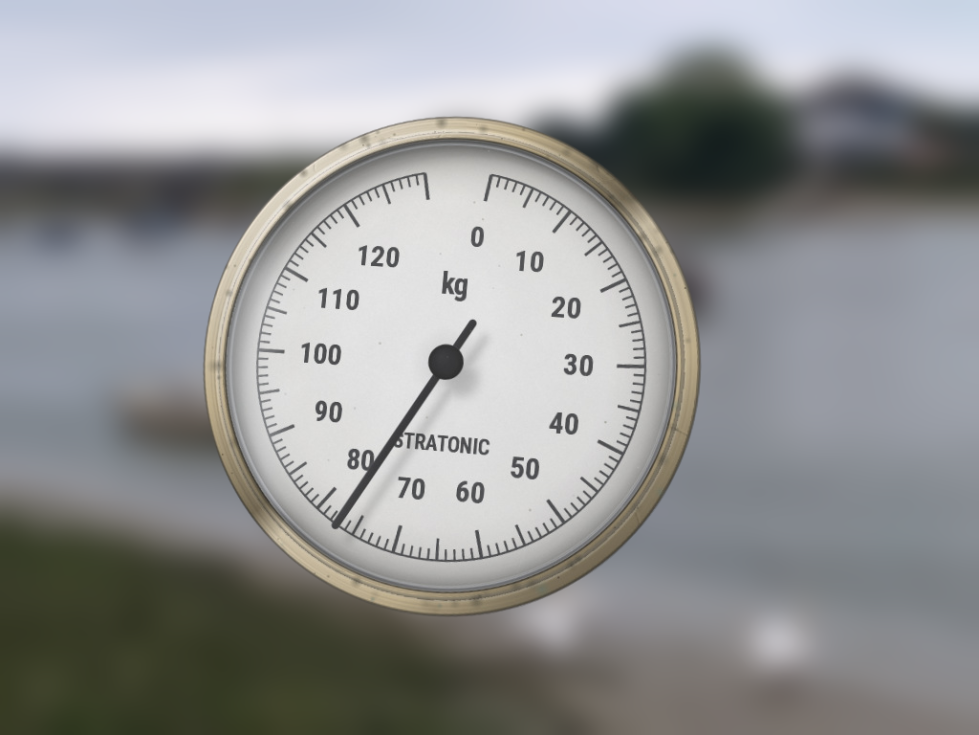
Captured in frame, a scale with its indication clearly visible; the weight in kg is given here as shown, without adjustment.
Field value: 77 kg
